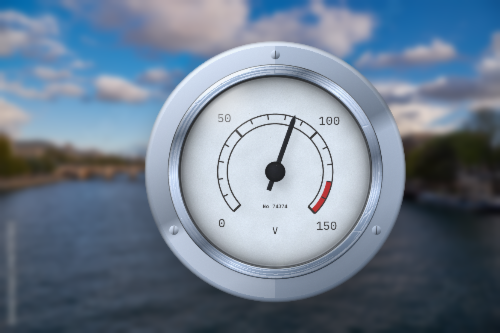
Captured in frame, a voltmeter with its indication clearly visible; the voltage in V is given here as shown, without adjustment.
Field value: 85 V
